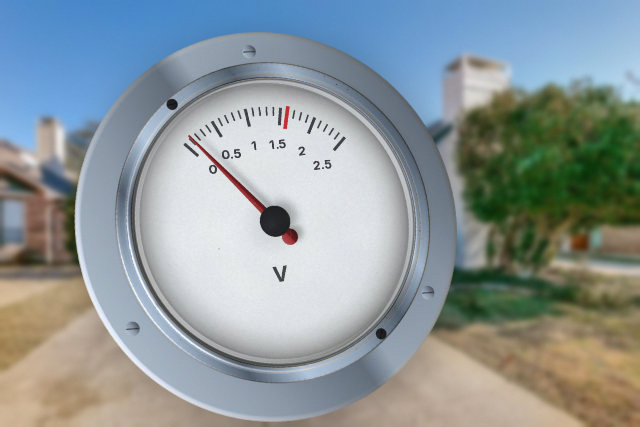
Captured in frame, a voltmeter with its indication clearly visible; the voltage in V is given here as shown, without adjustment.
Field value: 0.1 V
